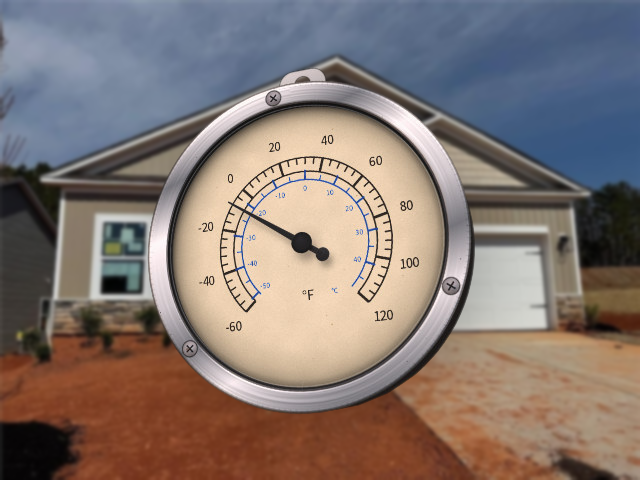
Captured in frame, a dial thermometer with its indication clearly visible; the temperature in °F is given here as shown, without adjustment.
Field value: -8 °F
